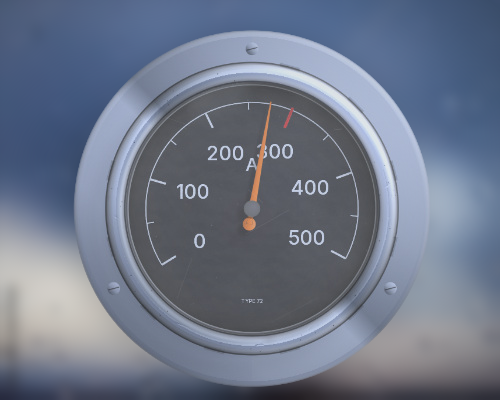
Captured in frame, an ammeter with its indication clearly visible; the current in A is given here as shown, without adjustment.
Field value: 275 A
